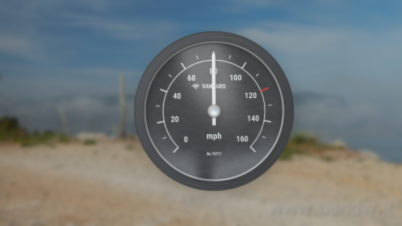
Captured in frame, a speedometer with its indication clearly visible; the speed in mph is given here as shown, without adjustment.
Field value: 80 mph
